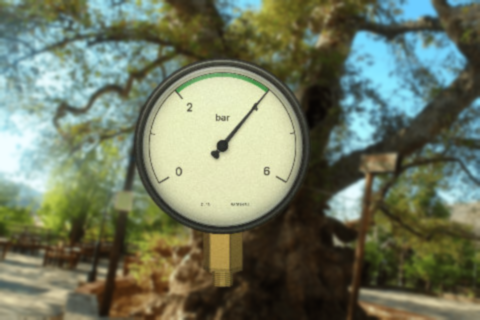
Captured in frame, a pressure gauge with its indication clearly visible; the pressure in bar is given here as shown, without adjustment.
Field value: 4 bar
